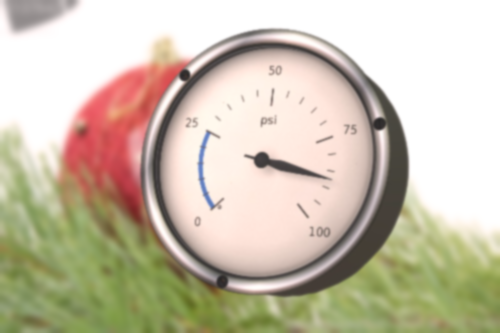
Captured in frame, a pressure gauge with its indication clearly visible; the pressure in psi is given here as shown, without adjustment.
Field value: 87.5 psi
